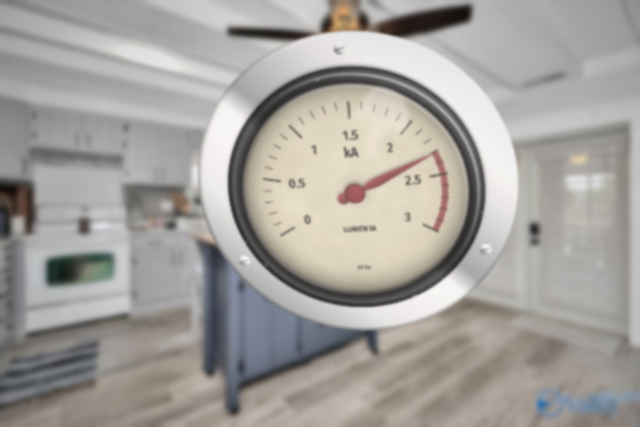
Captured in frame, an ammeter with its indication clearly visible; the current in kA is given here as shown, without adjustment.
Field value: 2.3 kA
